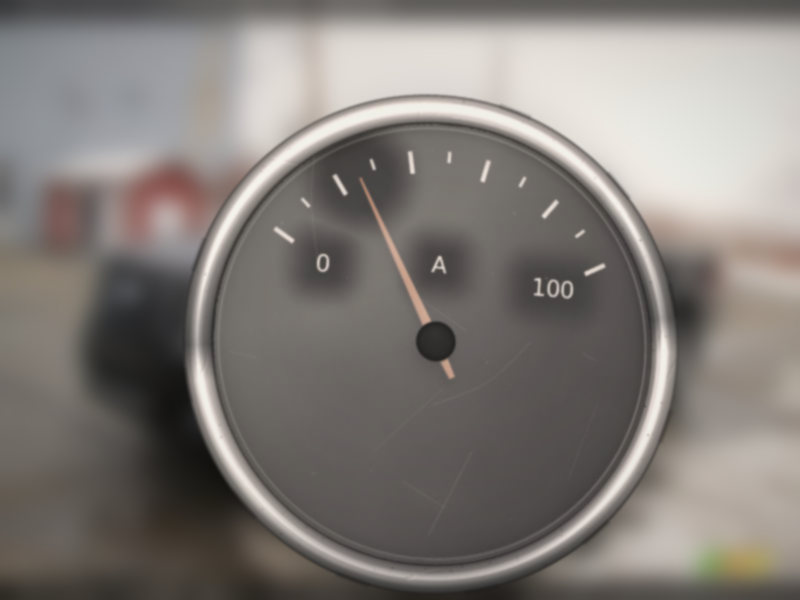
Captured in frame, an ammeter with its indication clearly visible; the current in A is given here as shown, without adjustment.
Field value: 25 A
